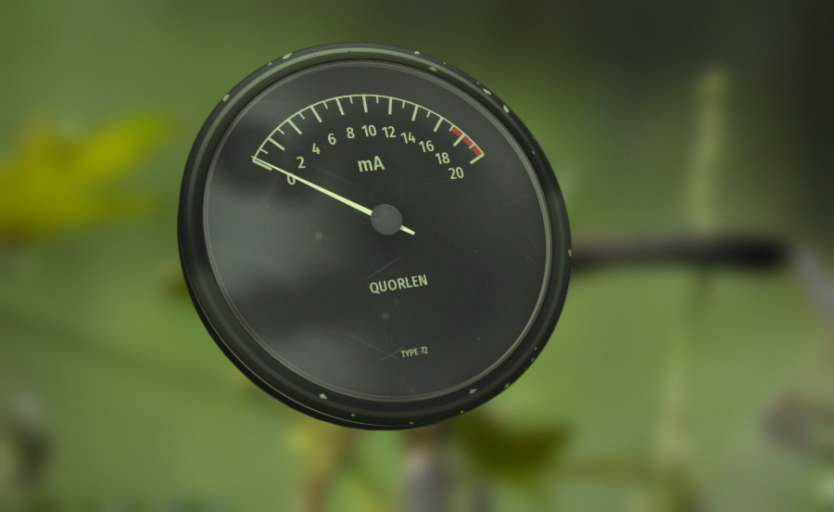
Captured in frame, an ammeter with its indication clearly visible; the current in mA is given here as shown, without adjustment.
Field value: 0 mA
